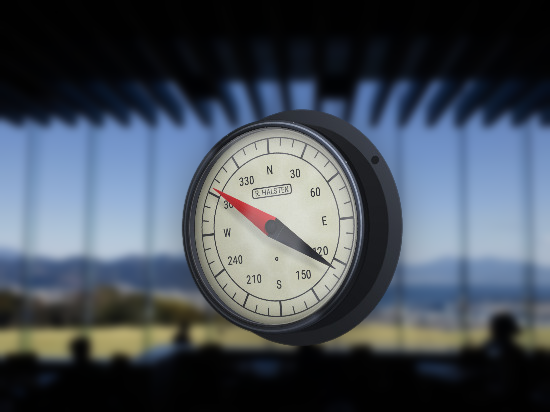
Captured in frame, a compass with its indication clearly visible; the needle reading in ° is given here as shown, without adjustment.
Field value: 305 °
